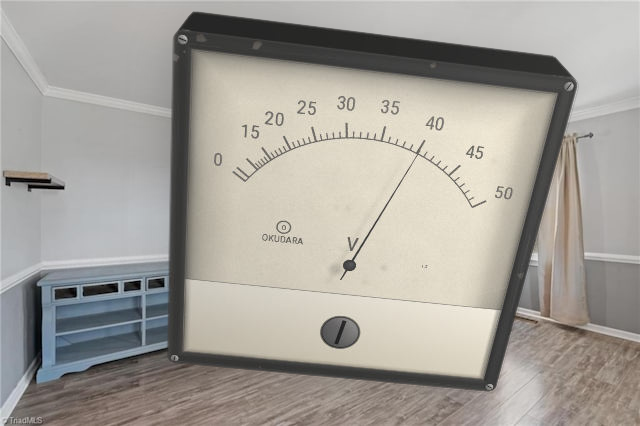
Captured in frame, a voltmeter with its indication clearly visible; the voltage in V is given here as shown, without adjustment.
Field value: 40 V
